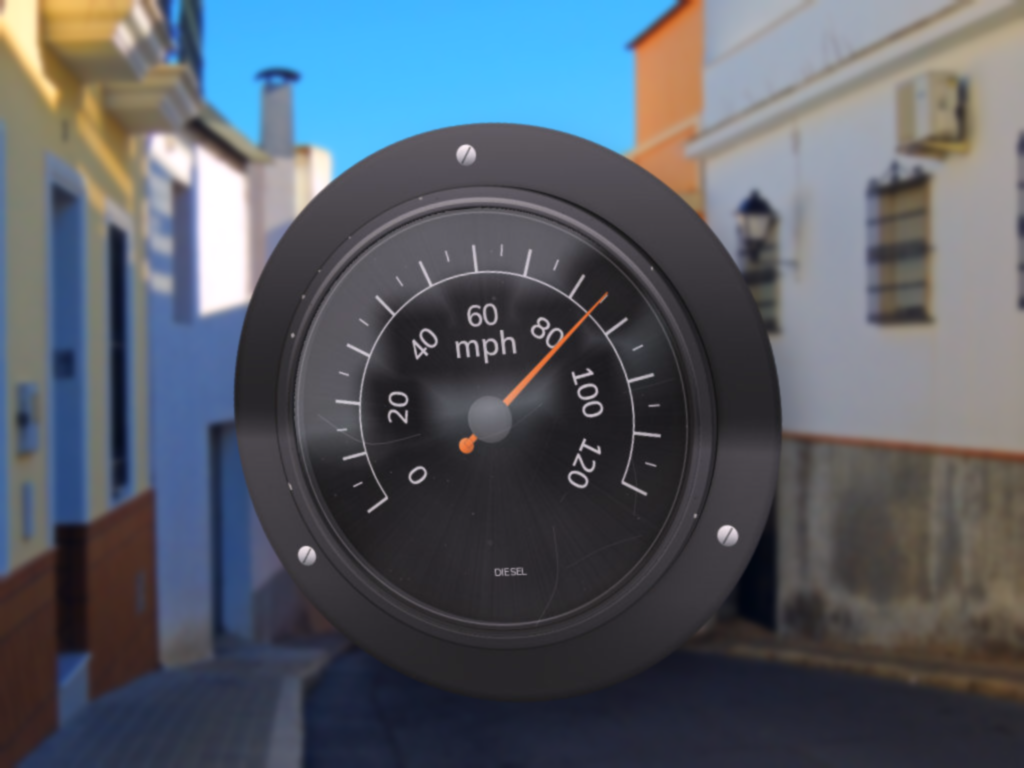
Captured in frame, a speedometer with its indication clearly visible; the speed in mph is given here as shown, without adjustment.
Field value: 85 mph
